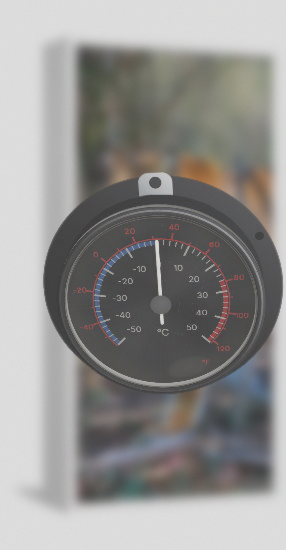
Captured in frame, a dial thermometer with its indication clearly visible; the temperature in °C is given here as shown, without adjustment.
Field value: 0 °C
